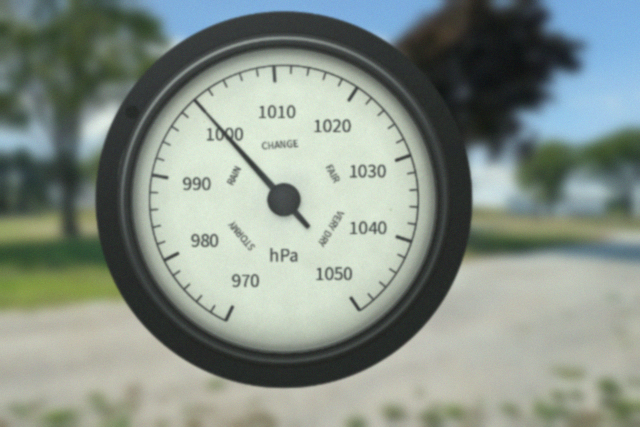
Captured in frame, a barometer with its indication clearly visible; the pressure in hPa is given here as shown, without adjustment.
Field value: 1000 hPa
